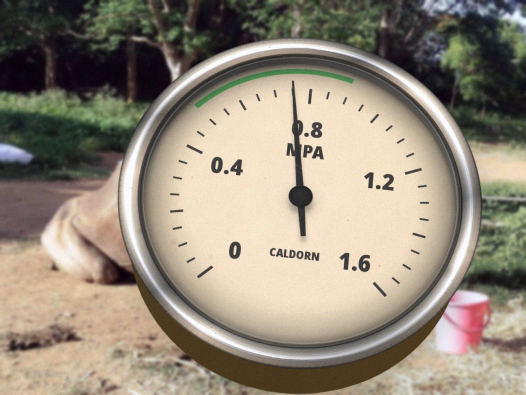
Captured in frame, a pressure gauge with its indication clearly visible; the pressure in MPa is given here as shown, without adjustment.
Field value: 0.75 MPa
